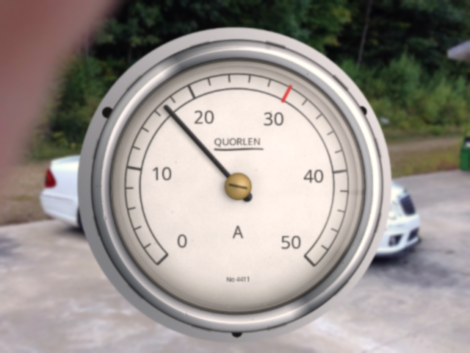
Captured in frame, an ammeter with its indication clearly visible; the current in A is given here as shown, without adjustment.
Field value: 17 A
